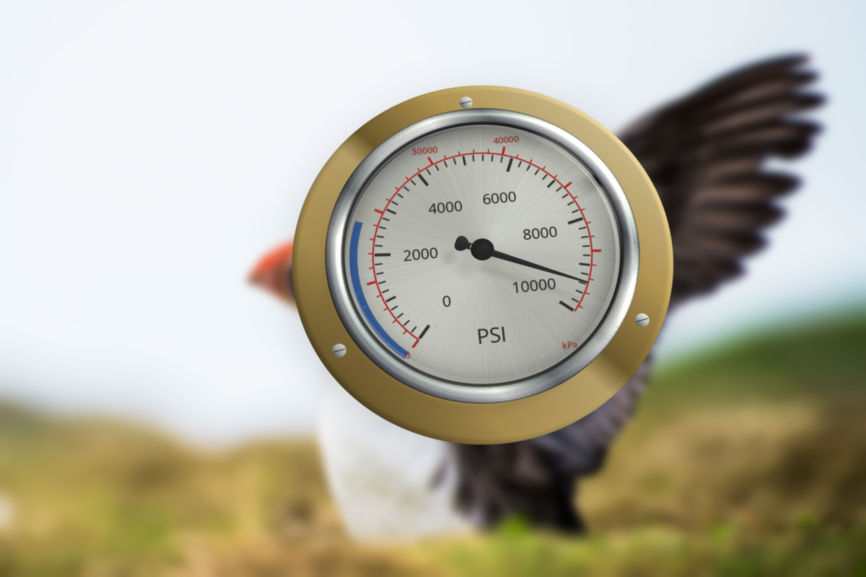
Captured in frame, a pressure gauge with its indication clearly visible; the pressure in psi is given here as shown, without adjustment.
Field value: 9400 psi
